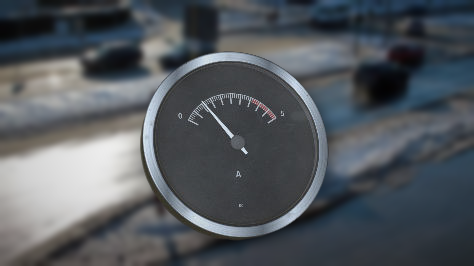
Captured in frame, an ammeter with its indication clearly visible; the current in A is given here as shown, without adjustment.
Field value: 1 A
